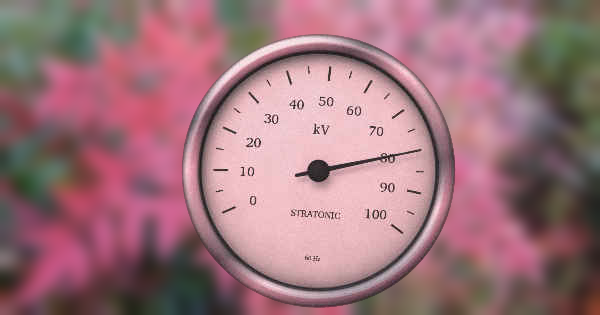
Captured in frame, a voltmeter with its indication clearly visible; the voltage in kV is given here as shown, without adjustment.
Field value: 80 kV
